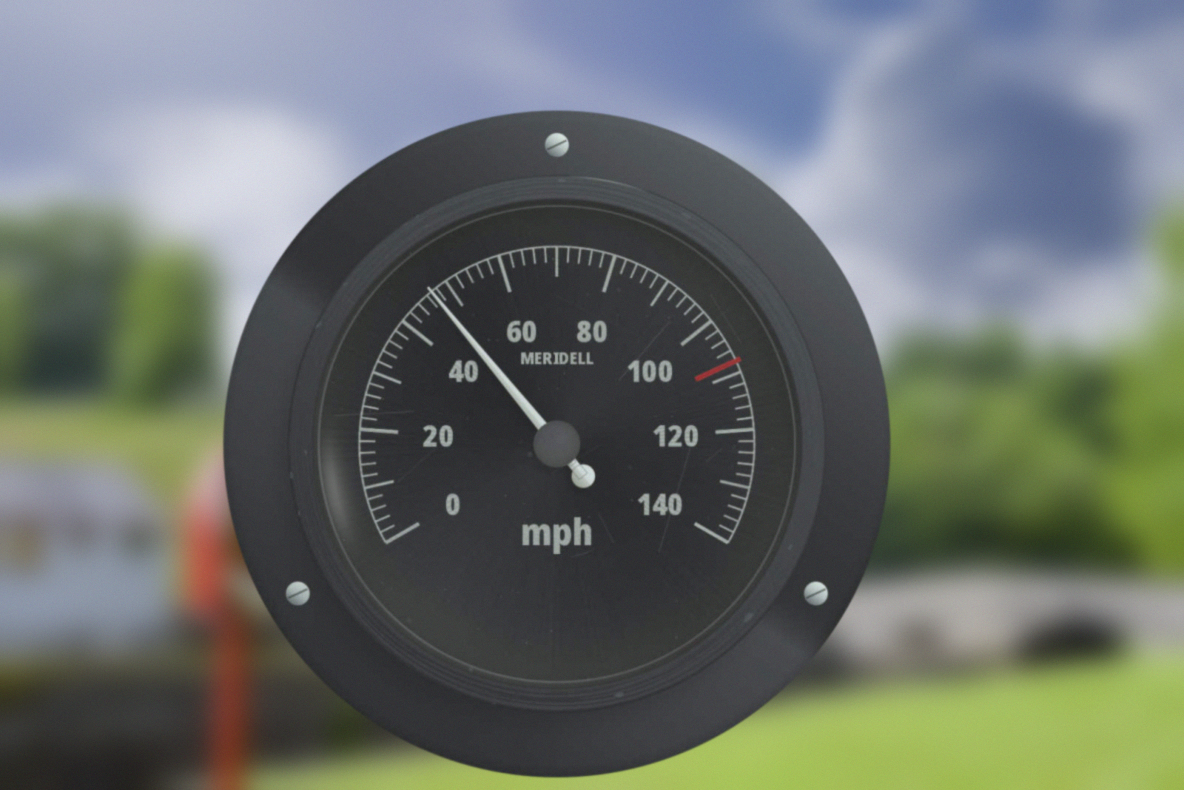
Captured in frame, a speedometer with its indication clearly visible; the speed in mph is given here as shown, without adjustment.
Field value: 47 mph
